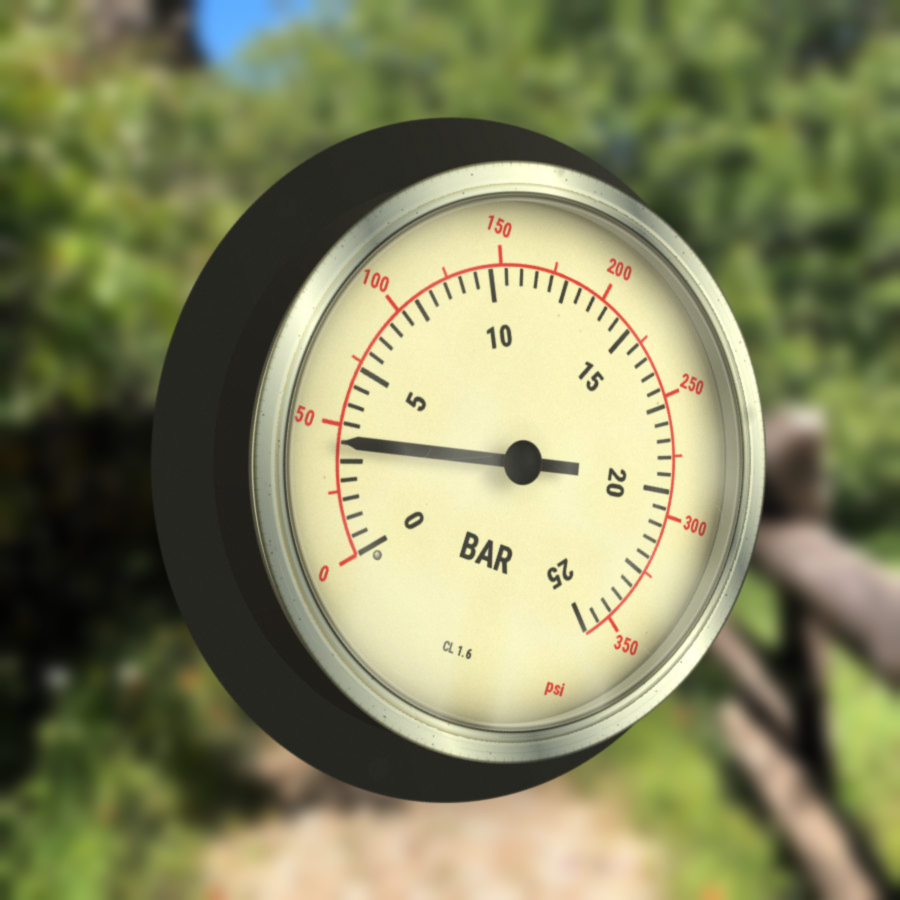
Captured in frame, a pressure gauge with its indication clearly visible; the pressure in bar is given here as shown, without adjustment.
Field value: 3 bar
